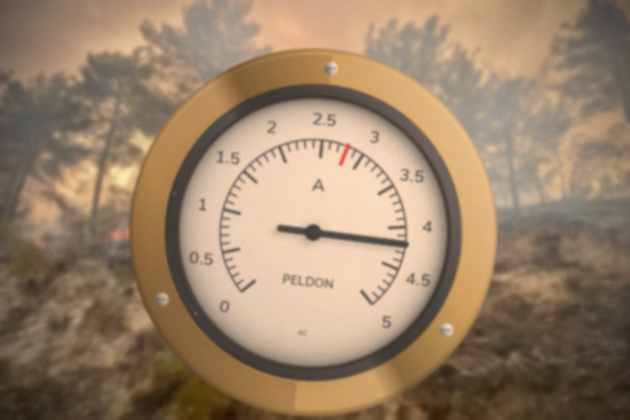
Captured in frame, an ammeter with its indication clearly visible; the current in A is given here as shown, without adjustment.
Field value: 4.2 A
